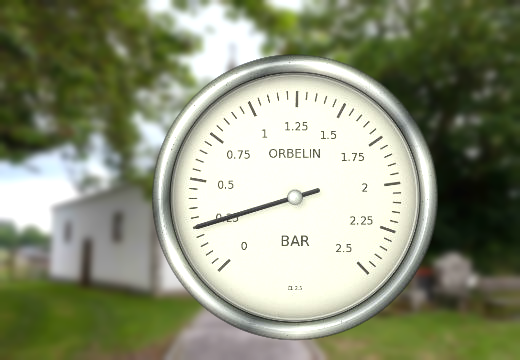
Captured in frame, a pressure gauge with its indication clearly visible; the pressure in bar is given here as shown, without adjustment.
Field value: 0.25 bar
